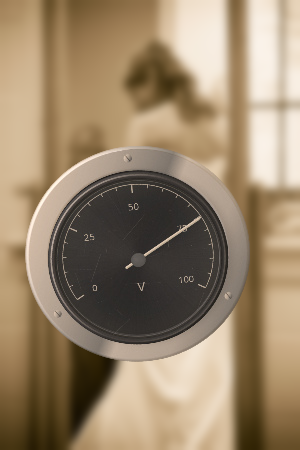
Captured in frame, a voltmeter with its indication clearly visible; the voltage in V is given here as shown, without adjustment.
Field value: 75 V
